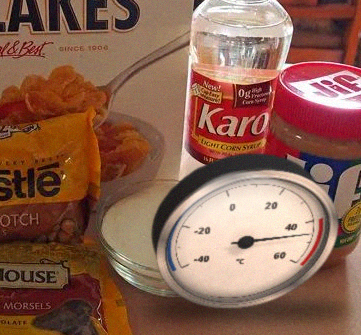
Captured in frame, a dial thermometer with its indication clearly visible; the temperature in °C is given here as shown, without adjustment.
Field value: 45 °C
